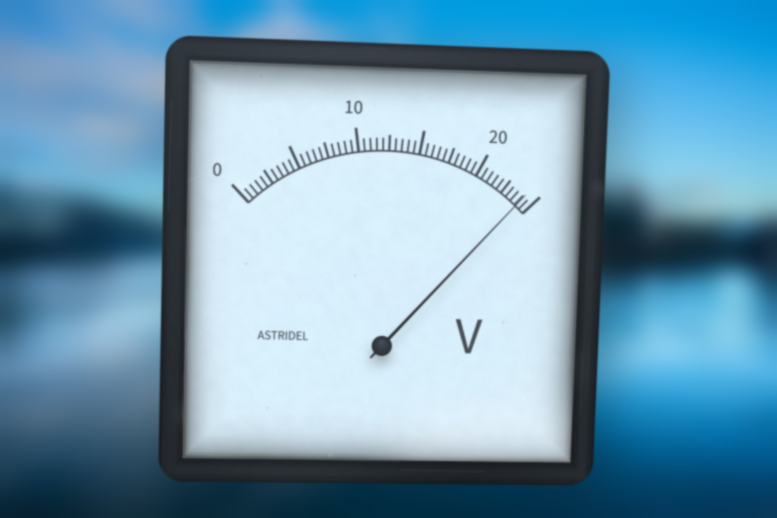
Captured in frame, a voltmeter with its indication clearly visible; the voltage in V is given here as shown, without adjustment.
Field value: 24 V
